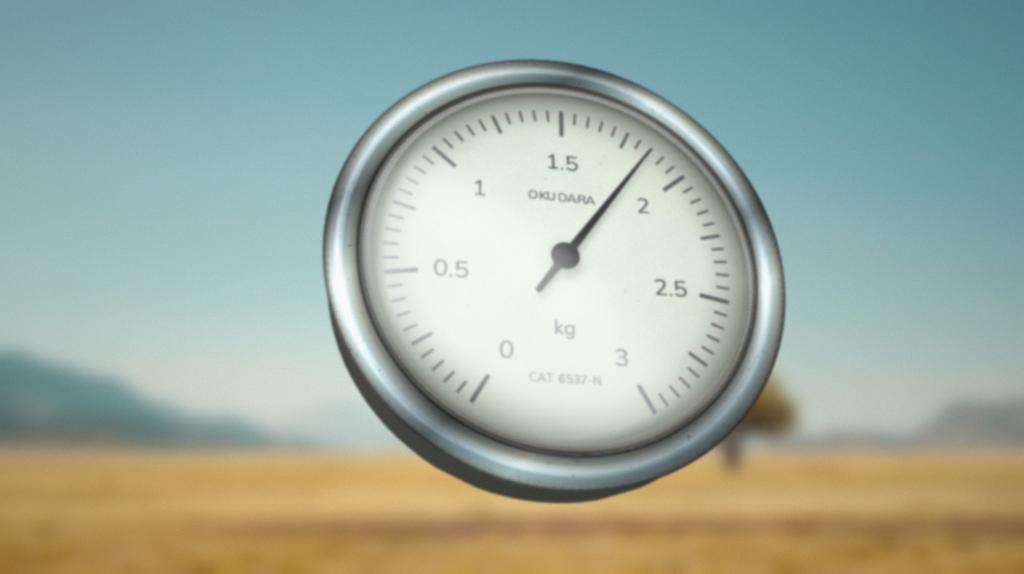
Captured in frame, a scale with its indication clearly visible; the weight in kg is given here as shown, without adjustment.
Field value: 1.85 kg
